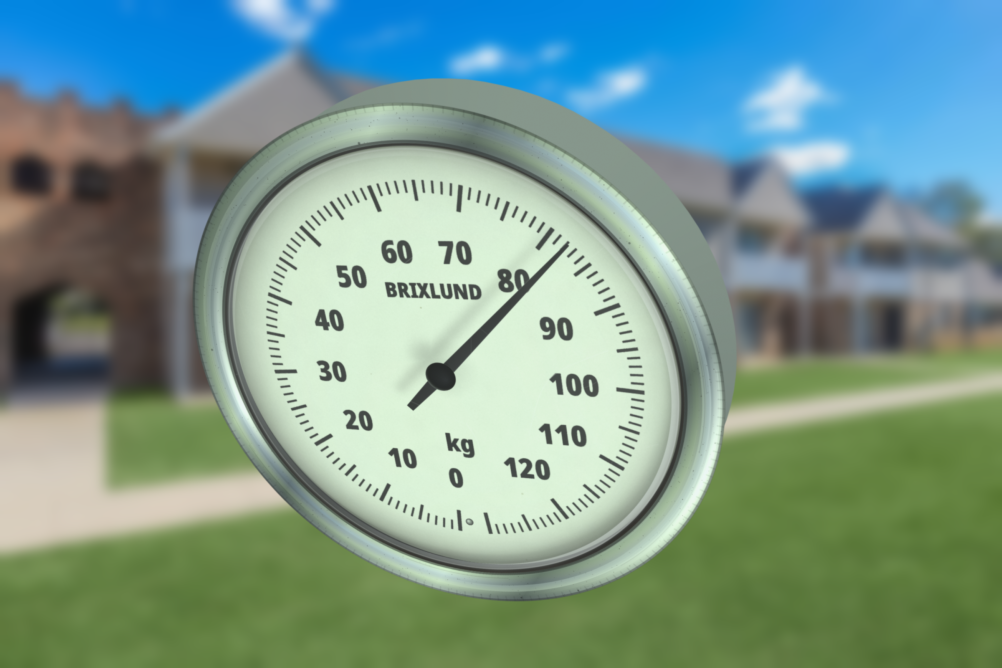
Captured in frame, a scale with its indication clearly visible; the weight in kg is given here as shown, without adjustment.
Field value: 82 kg
